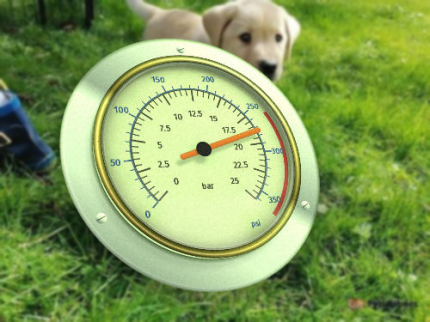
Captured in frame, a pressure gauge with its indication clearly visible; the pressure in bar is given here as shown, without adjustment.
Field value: 19 bar
